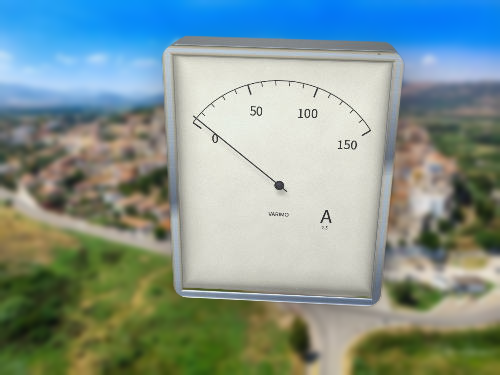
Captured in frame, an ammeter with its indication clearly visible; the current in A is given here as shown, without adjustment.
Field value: 5 A
